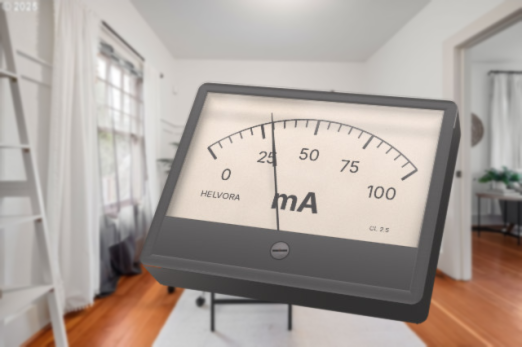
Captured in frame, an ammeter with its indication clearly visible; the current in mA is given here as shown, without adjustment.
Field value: 30 mA
